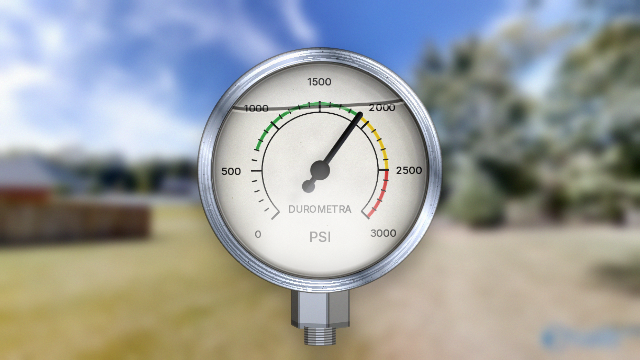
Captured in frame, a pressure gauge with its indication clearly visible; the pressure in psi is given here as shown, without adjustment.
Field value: 1900 psi
